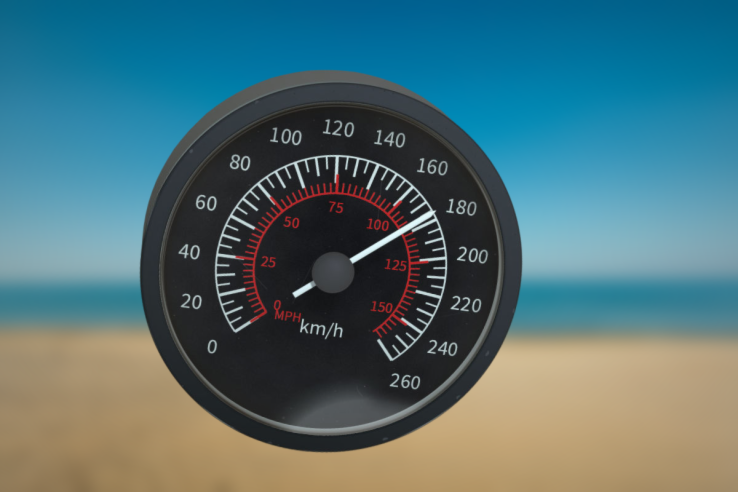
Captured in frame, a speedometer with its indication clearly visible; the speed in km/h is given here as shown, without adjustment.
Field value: 175 km/h
